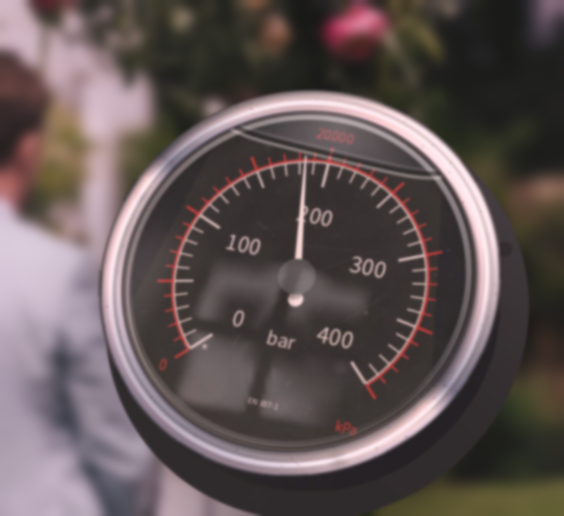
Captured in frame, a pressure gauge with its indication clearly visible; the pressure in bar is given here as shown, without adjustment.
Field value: 185 bar
